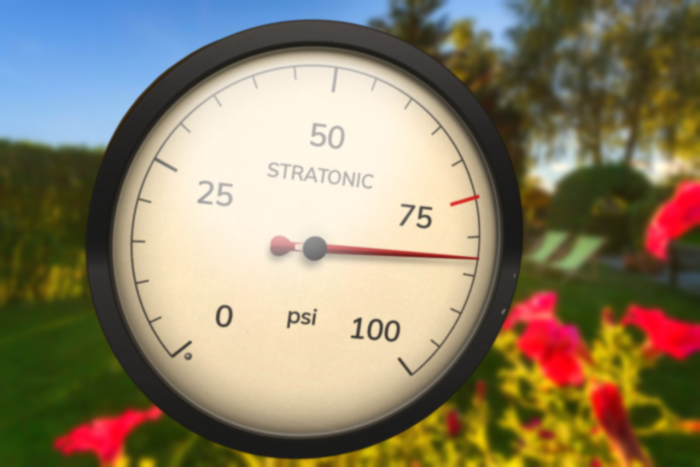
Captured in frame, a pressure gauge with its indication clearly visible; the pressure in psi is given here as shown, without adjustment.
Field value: 82.5 psi
